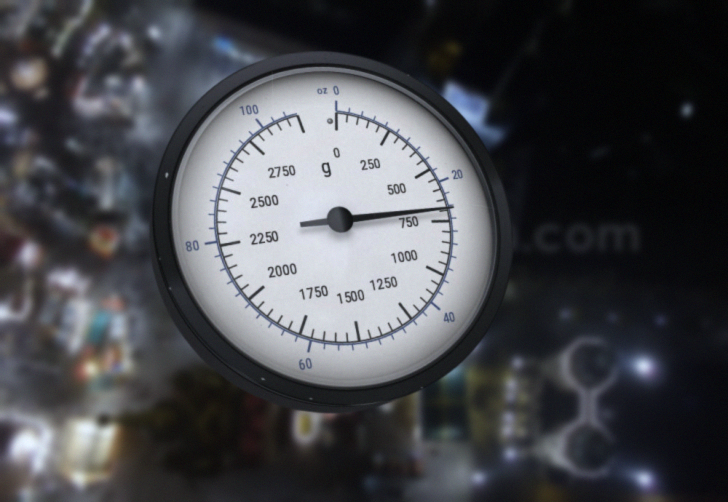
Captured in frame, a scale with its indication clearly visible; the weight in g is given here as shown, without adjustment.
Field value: 700 g
